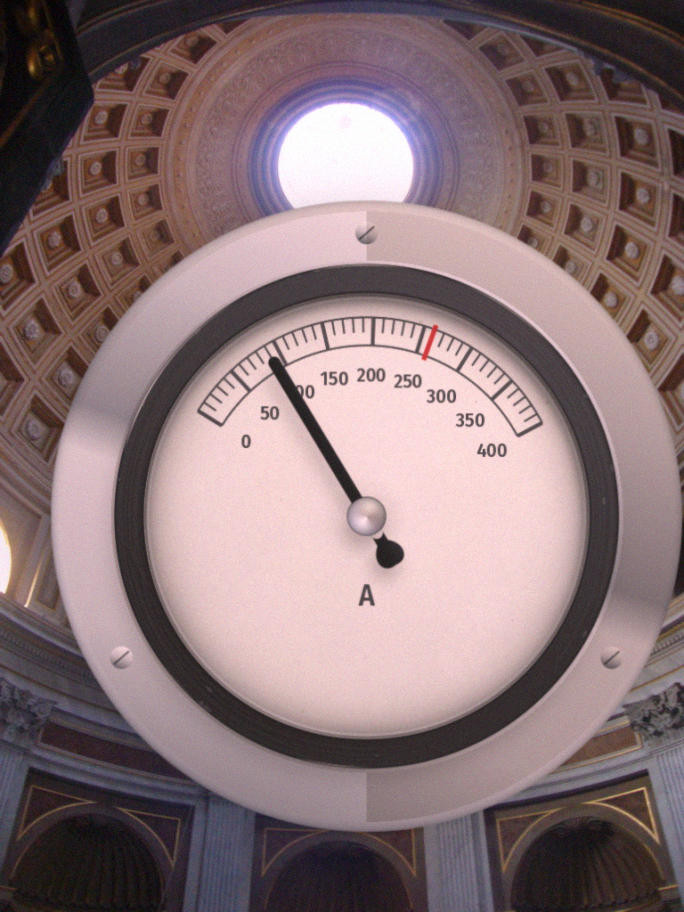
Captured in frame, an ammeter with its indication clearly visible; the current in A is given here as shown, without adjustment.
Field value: 90 A
